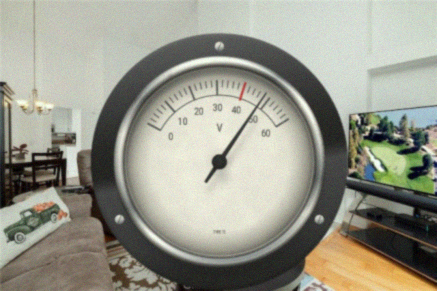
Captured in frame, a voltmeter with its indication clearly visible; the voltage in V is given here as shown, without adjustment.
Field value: 48 V
